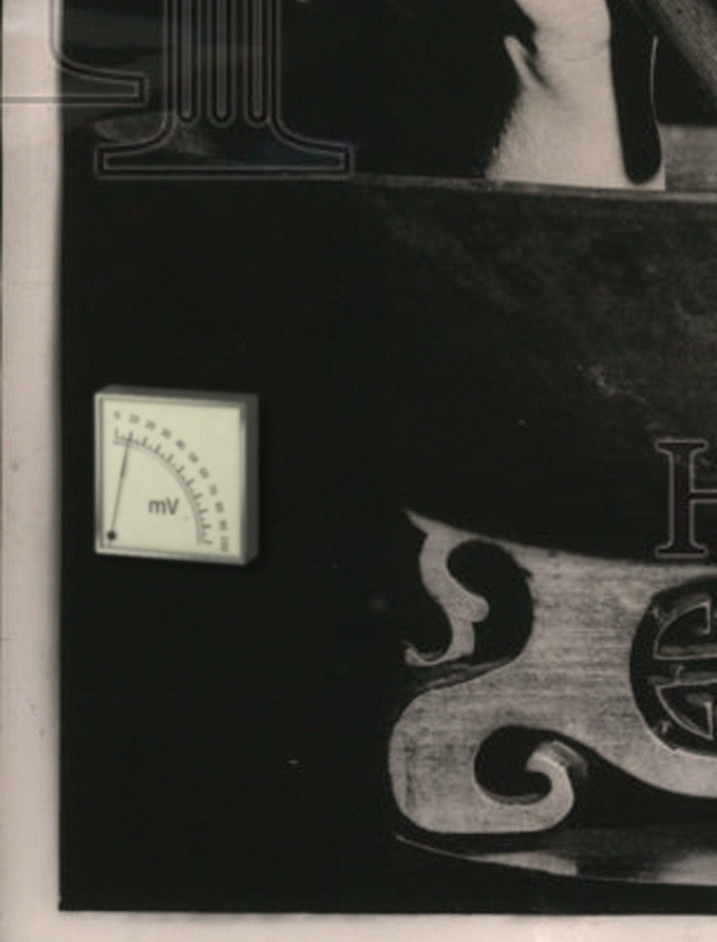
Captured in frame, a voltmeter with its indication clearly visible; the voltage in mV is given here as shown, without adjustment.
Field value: 10 mV
